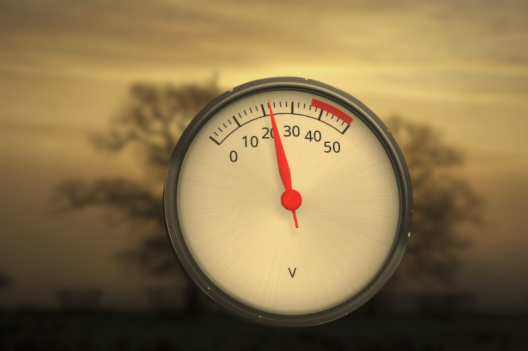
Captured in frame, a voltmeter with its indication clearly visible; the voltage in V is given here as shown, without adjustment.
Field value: 22 V
